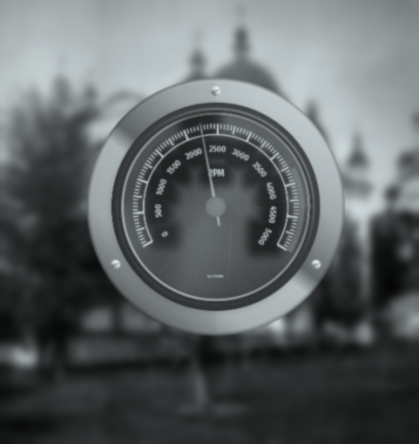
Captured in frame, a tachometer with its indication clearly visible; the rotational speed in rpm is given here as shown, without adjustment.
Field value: 2250 rpm
